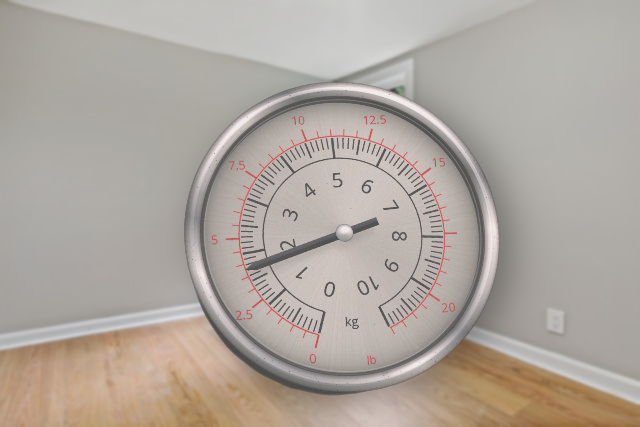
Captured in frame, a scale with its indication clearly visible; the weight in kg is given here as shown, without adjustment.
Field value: 1.7 kg
